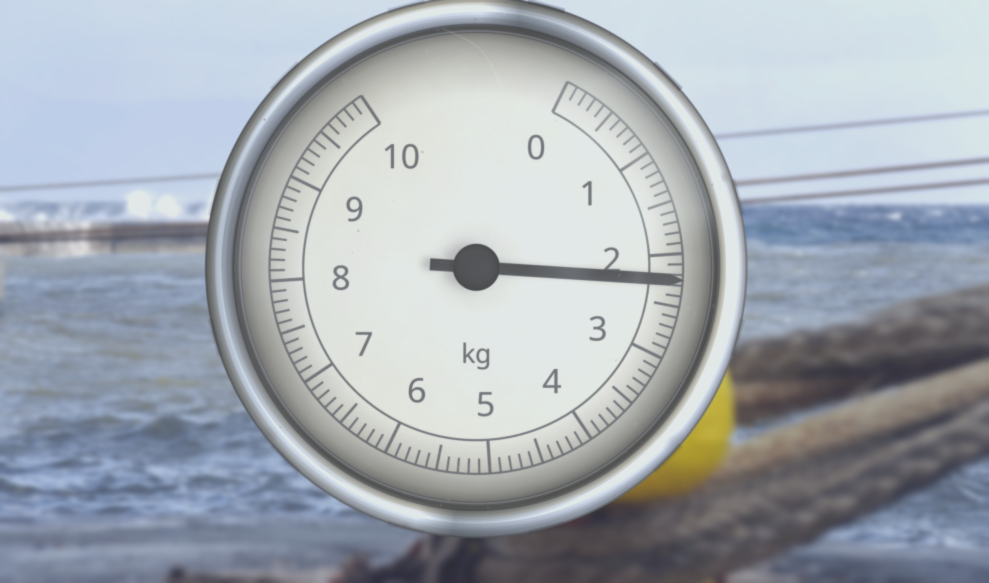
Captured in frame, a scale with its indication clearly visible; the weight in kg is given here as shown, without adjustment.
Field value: 2.25 kg
